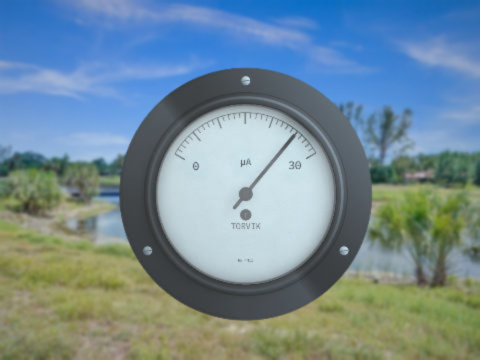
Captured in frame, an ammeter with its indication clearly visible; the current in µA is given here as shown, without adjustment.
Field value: 25 µA
